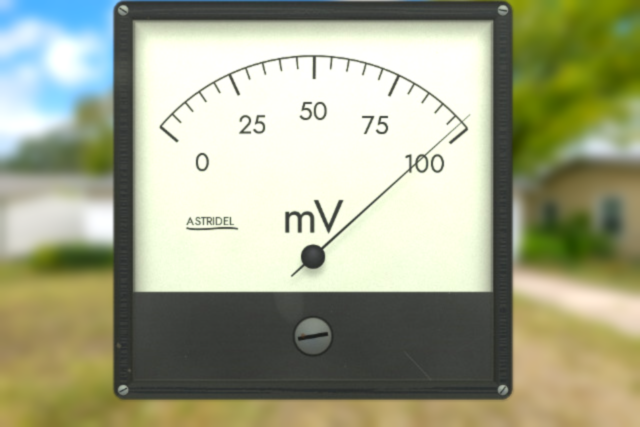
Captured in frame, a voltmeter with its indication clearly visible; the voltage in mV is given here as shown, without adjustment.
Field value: 97.5 mV
